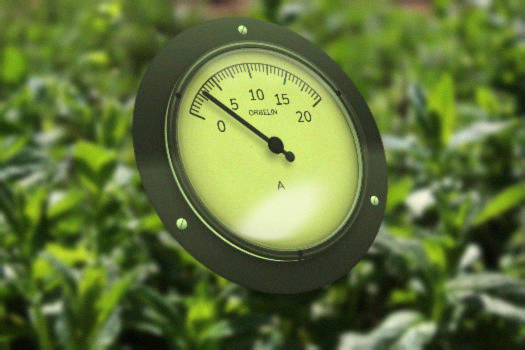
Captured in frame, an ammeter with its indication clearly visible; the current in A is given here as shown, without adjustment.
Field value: 2.5 A
